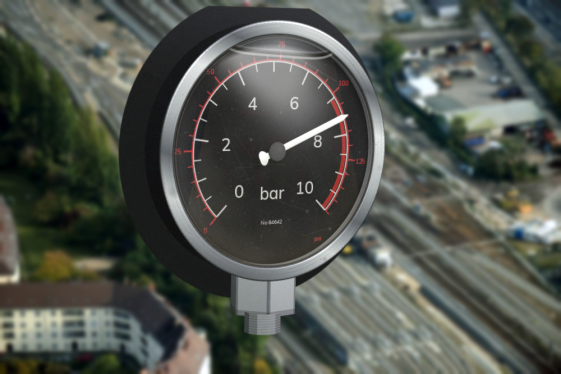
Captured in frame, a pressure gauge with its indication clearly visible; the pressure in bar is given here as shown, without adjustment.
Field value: 7.5 bar
